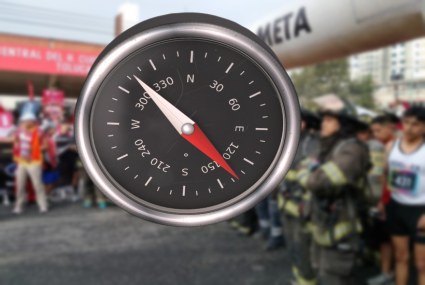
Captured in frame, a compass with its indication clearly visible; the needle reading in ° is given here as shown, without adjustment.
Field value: 135 °
